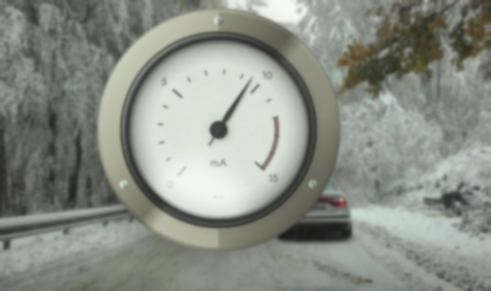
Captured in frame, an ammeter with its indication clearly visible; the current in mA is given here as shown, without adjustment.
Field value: 9.5 mA
